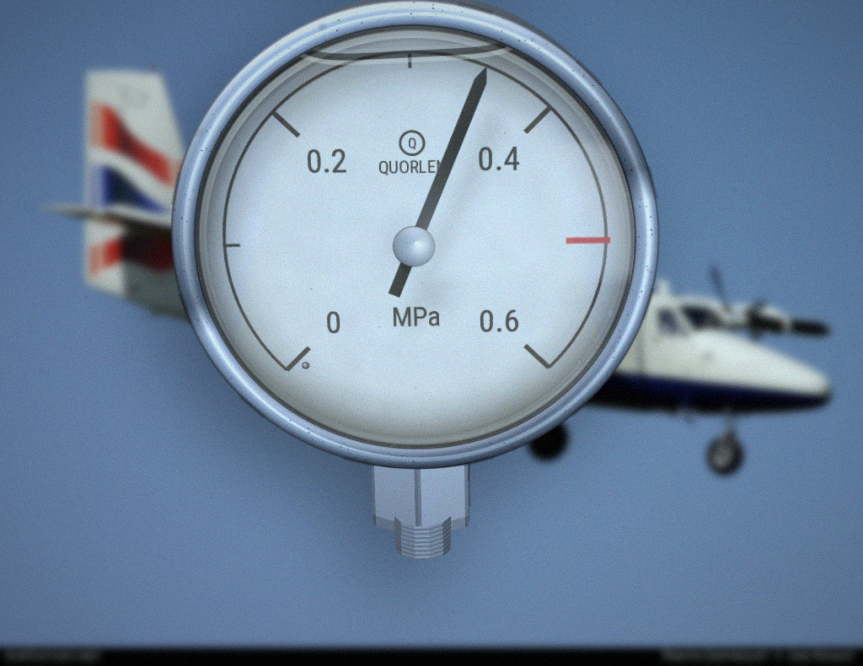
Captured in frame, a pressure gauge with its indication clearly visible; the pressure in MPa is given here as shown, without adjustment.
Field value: 0.35 MPa
